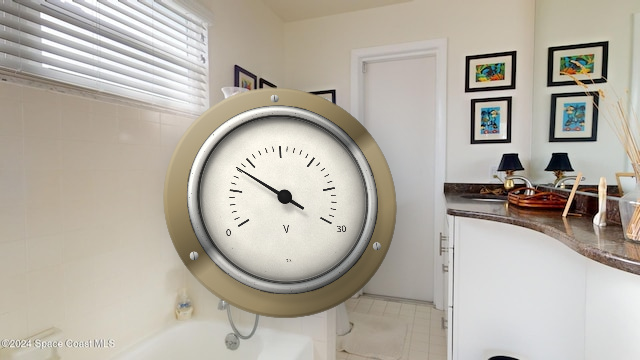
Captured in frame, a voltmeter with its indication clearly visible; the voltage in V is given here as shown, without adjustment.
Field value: 8 V
